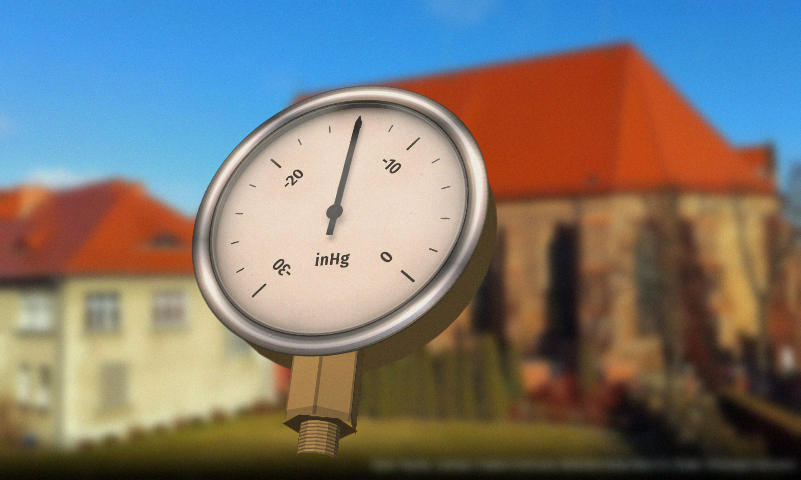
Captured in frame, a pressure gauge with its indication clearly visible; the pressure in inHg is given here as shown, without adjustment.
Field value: -14 inHg
